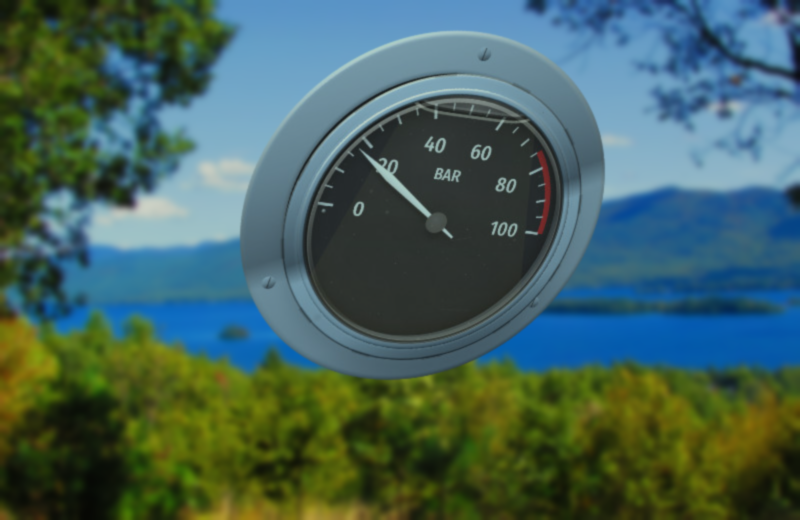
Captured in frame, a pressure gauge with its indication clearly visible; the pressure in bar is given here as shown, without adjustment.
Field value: 17.5 bar
